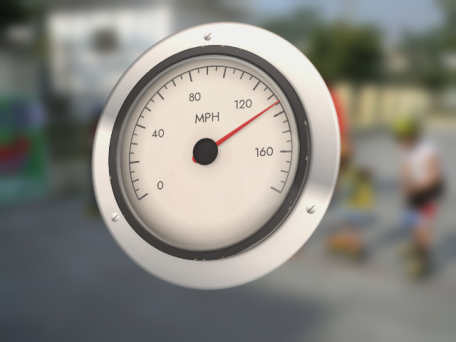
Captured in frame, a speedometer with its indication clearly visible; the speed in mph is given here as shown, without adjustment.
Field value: 135 mph
